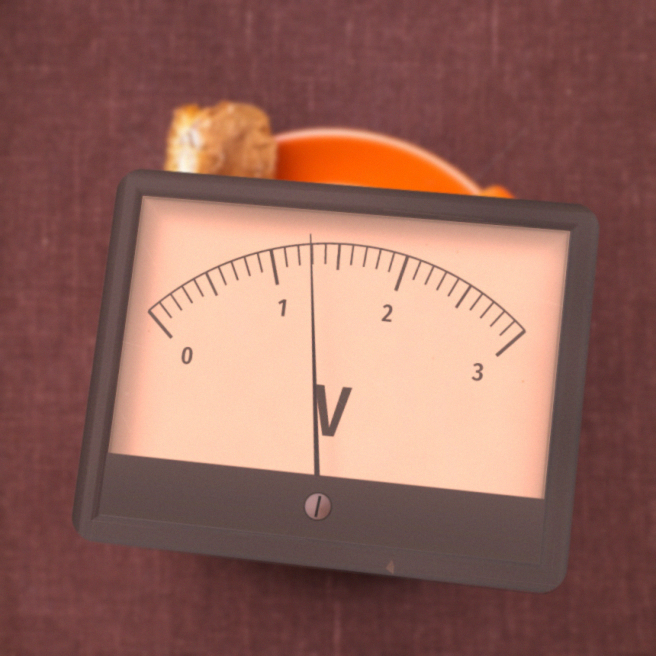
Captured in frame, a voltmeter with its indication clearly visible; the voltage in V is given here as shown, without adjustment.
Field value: 1.3 V
